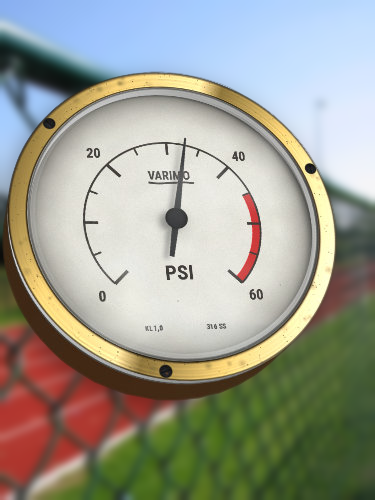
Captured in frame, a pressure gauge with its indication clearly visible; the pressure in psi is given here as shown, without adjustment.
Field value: 32.5 psi
